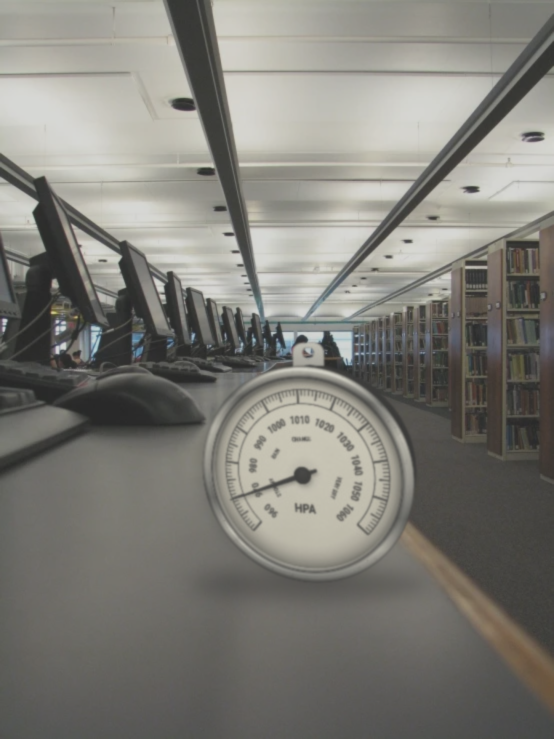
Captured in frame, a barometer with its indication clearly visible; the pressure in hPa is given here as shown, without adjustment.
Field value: 970 hPa
